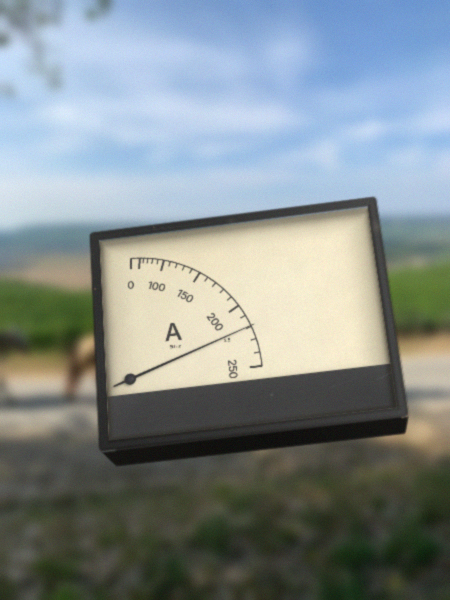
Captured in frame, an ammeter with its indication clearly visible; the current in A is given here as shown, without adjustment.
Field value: 220 A
